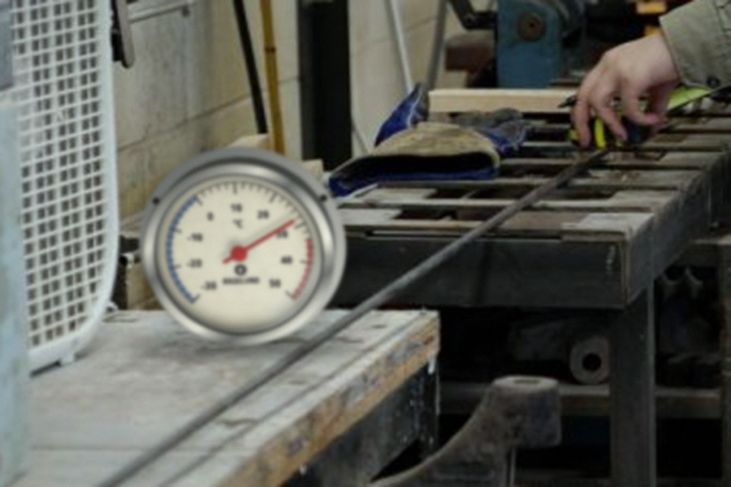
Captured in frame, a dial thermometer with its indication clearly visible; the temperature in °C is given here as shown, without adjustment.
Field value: 28 °C
